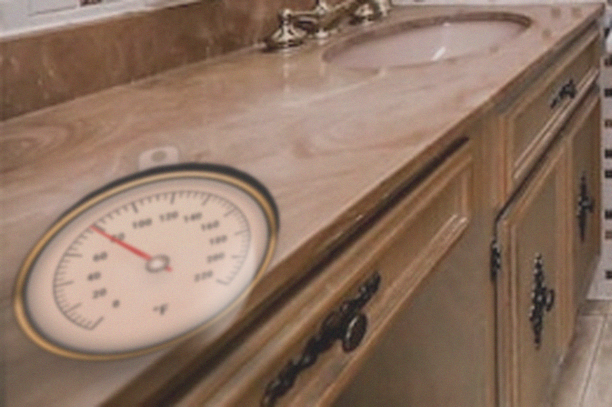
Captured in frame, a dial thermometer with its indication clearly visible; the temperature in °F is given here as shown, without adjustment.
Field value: 80 °F
